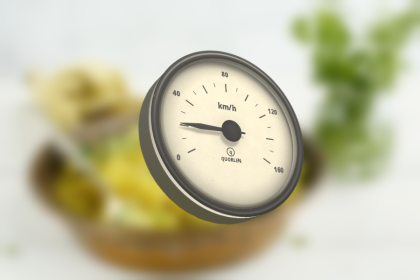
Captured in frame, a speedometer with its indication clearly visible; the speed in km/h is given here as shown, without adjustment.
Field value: 20 km/h
